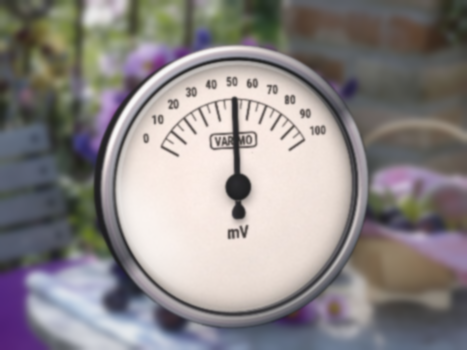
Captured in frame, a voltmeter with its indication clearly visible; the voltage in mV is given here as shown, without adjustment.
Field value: 50 mV
